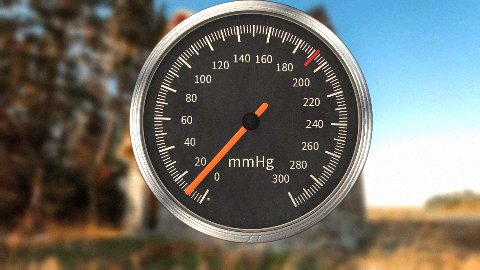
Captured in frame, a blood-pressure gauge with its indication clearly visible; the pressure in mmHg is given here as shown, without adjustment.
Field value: 10 mmHg
